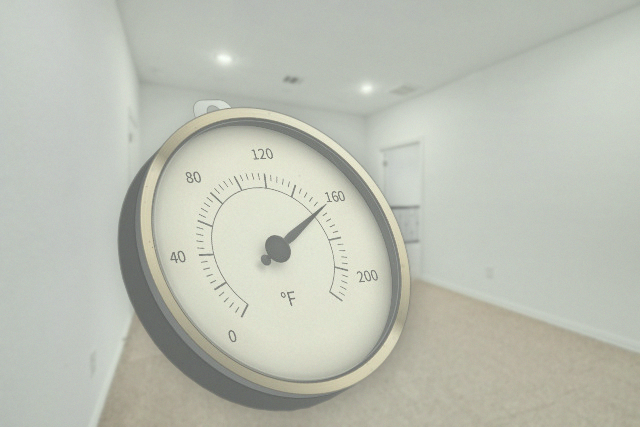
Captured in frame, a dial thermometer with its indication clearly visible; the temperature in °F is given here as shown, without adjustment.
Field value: 160 °F
